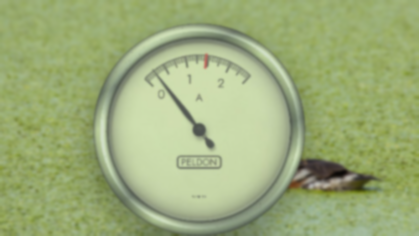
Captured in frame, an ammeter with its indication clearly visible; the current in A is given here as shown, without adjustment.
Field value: 0.25 A
